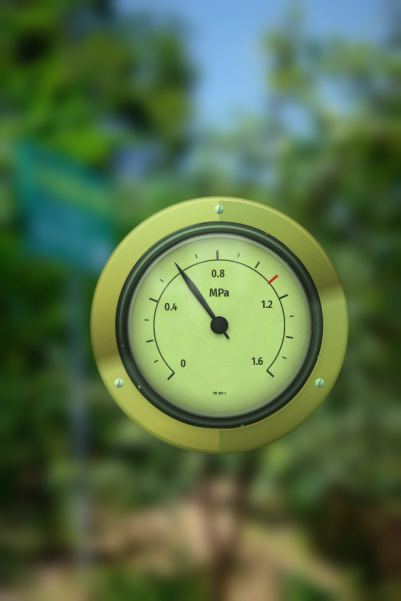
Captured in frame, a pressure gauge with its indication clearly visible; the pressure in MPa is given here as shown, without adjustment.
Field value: 0.6 MPa
